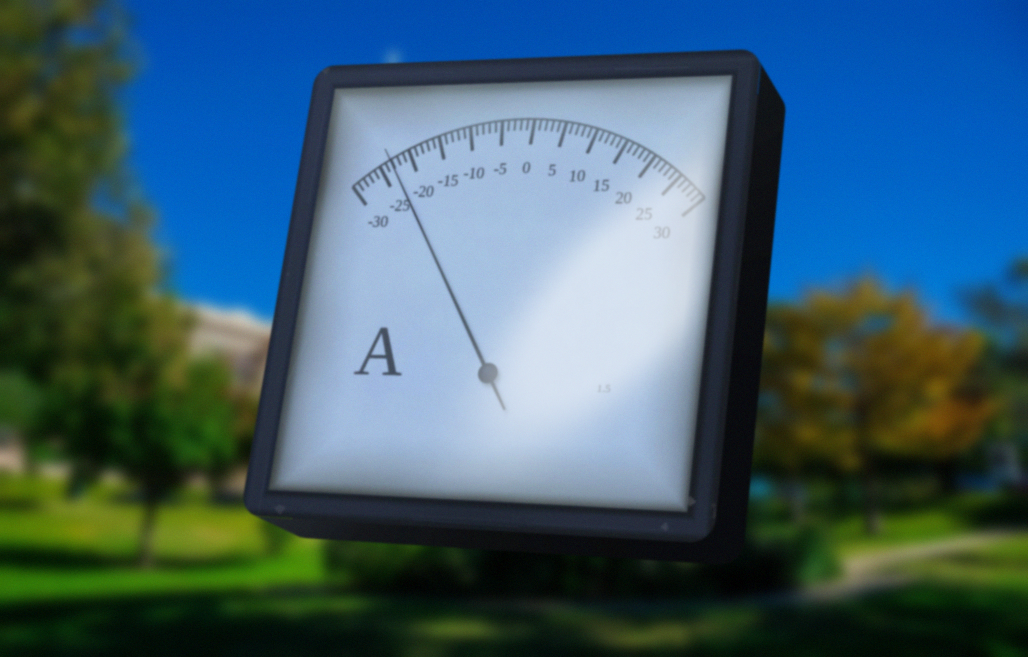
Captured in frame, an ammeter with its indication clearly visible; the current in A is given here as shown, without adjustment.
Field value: -23 A
